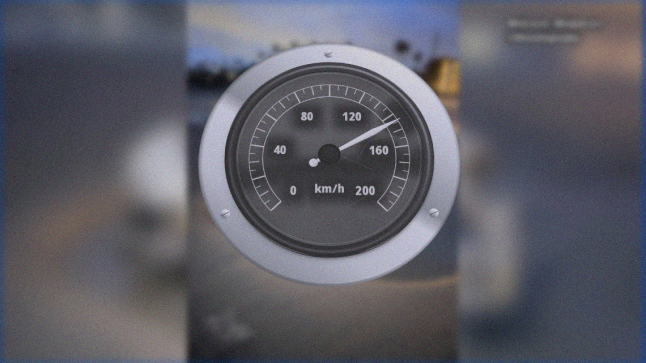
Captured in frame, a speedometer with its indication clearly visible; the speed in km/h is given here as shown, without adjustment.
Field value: 145 km/h
